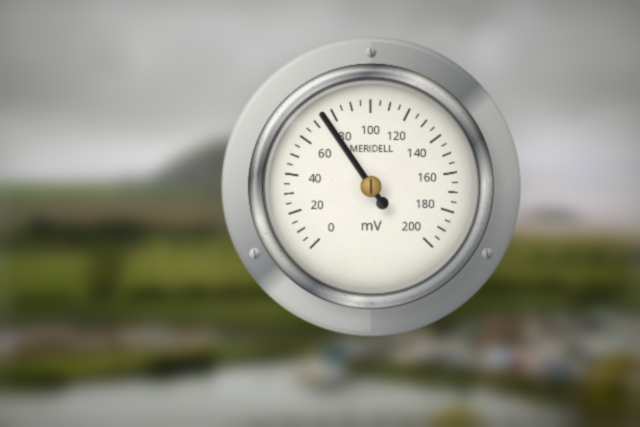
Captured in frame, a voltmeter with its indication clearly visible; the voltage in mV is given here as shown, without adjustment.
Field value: 75 mV
